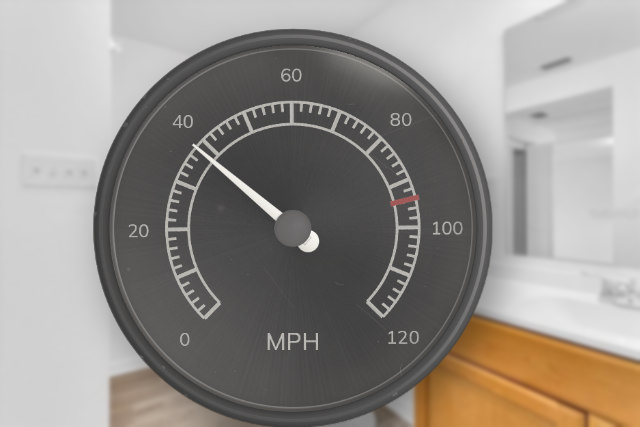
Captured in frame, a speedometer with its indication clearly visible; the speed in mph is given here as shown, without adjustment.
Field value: 38 mph
